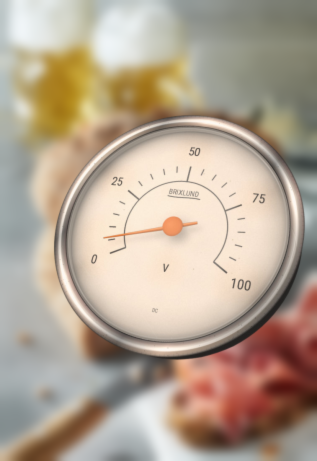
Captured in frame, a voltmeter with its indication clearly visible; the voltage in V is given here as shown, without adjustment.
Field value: 5 V
